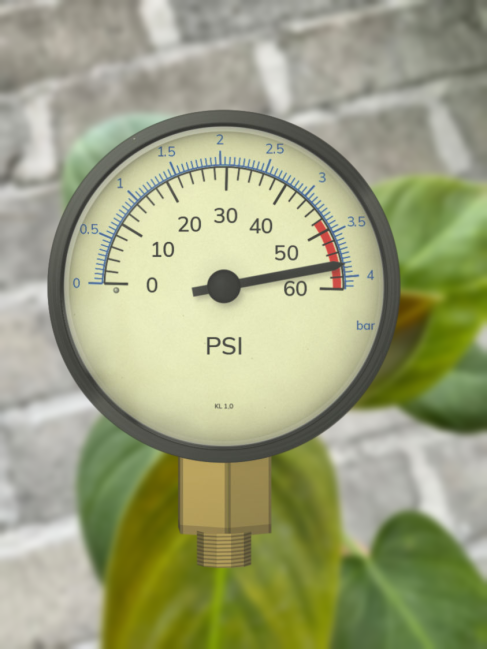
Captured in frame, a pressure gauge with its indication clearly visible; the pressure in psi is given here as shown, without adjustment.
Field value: 56 psi
